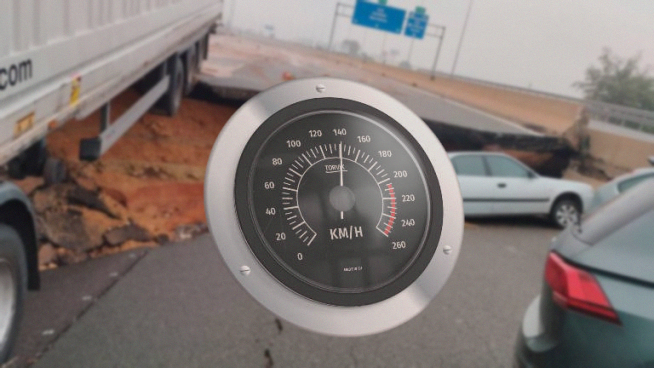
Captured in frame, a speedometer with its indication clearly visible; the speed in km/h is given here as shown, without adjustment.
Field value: 140 km/h
